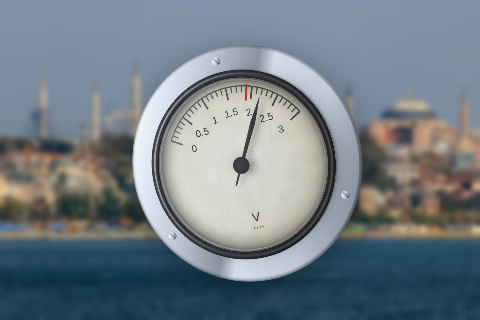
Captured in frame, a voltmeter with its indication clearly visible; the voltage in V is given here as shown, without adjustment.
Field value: 2.2 V
